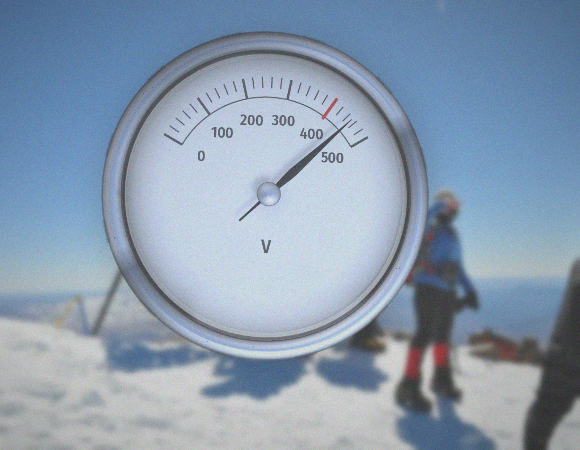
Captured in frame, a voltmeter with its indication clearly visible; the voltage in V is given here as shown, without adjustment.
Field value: 450 V
